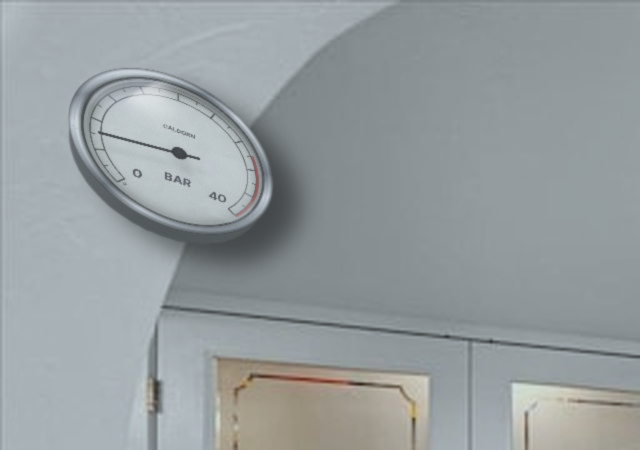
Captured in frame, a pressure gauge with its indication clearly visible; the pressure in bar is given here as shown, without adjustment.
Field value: 6 bar
